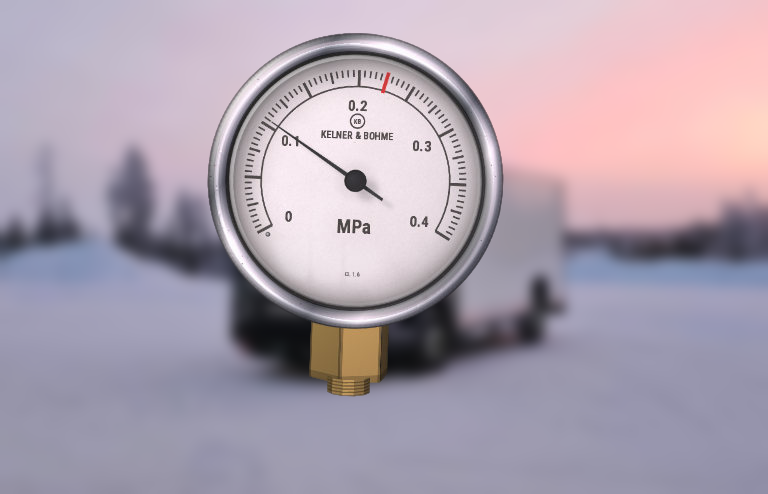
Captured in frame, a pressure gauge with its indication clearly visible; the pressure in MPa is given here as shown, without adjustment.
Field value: 0.105 MPa
